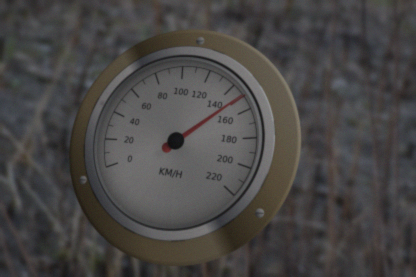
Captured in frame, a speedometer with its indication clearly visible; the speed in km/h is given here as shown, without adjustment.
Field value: 150 km/h
